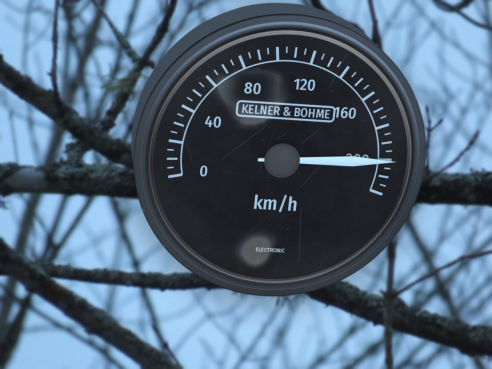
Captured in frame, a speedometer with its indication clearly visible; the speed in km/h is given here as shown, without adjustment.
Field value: 200 km/h
